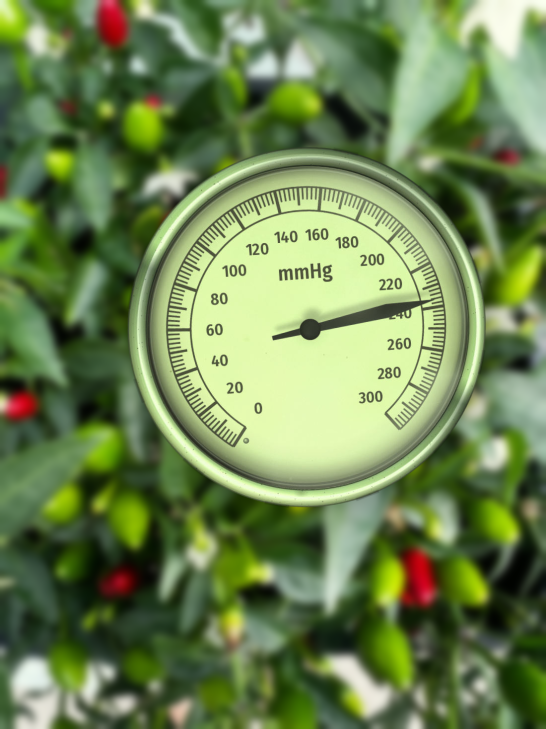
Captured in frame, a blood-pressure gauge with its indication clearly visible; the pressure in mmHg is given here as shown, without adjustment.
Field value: 236 mmHg
